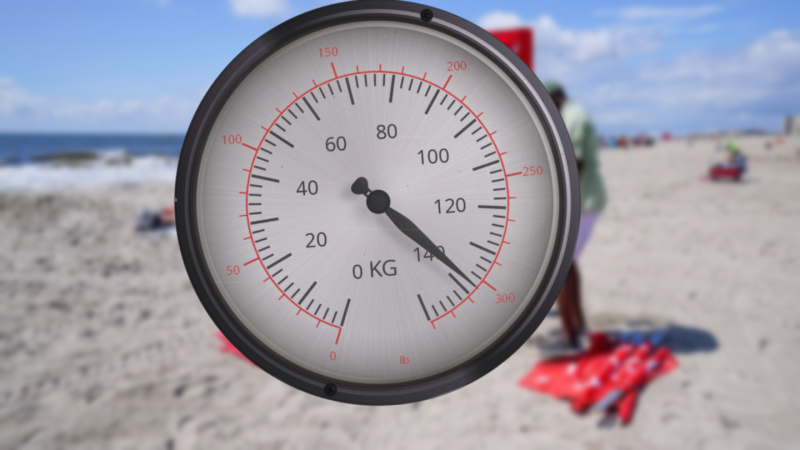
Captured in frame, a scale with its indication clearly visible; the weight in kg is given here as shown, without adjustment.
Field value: 138 kg
